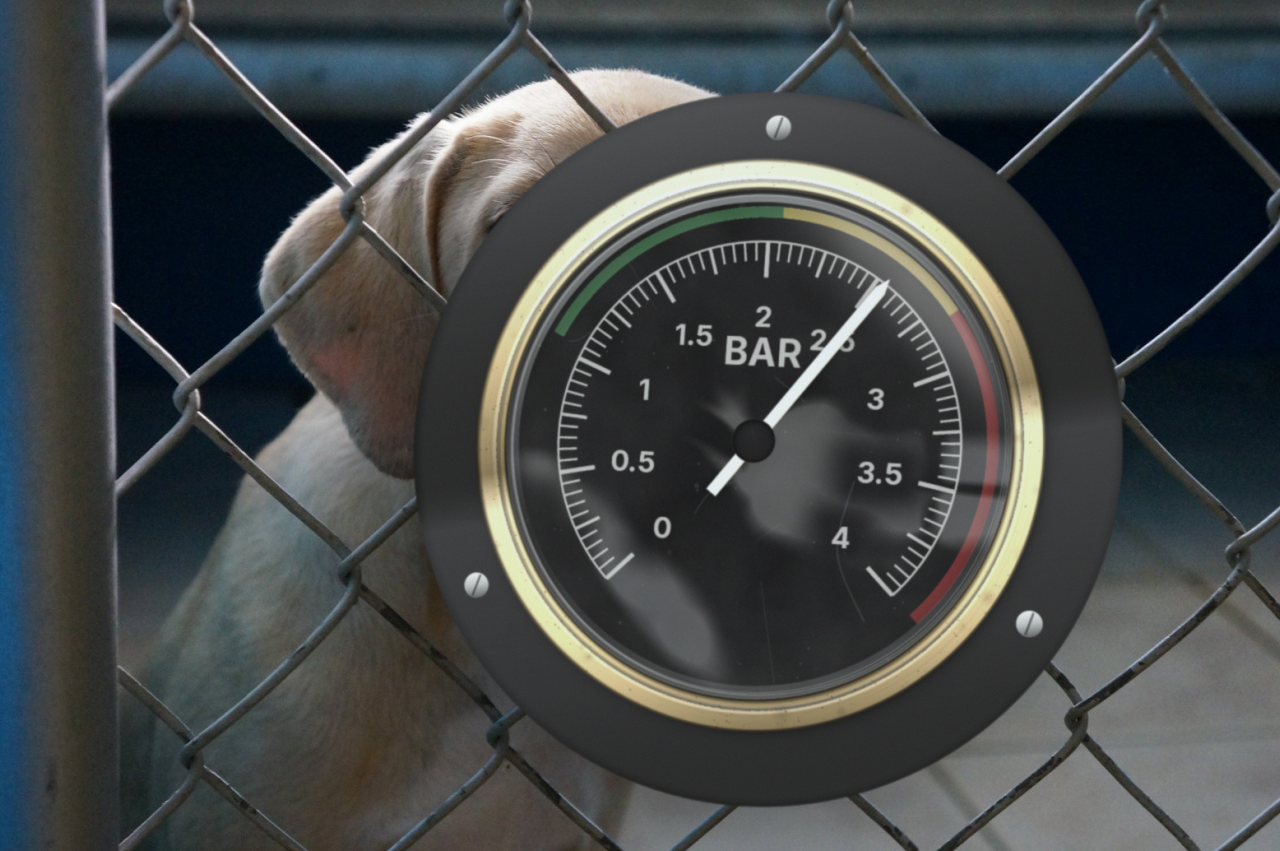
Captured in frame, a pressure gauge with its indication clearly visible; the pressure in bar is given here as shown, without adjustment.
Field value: 2.55 bar
